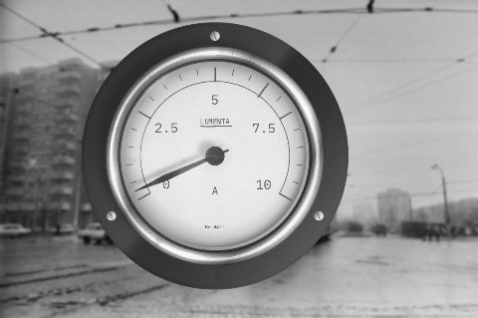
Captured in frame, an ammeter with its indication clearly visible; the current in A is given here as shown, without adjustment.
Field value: 0.25 A
